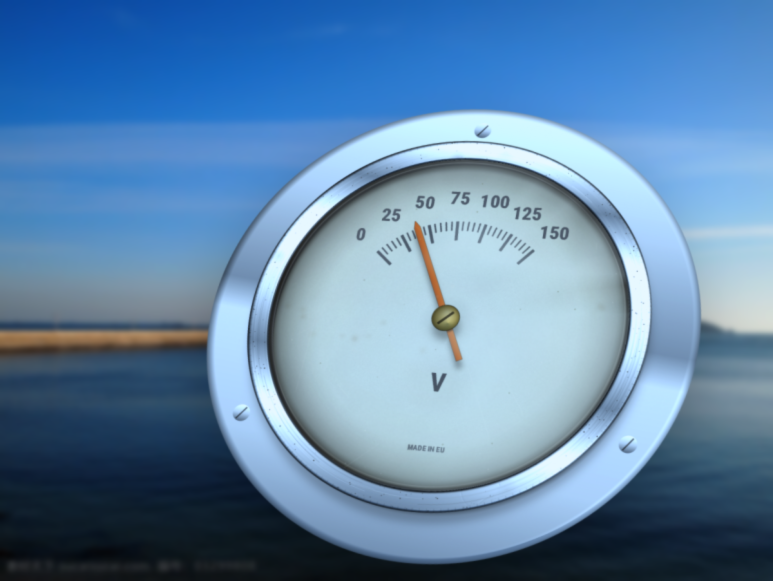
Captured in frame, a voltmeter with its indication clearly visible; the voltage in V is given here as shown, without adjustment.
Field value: 40 V
